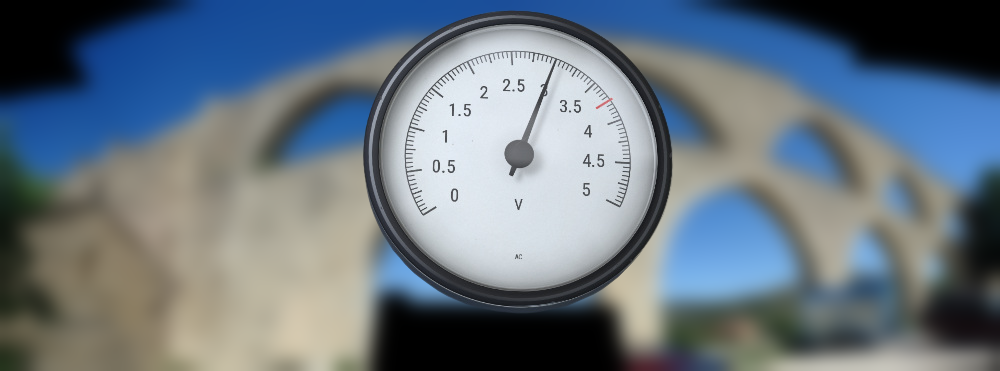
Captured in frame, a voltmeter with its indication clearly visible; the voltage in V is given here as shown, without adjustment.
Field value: 3 V
